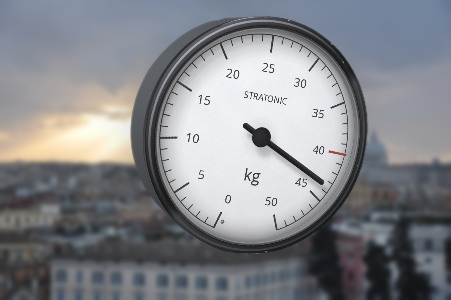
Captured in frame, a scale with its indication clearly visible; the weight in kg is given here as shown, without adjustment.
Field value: 43.5 kg
